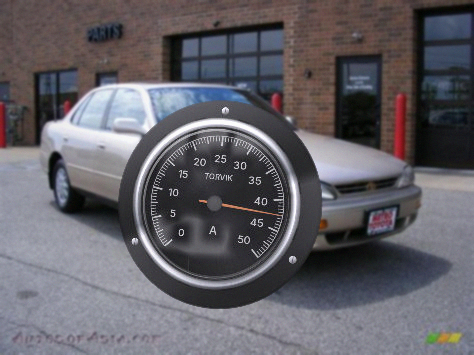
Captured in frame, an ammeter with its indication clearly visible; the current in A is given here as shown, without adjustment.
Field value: 42.5 A
